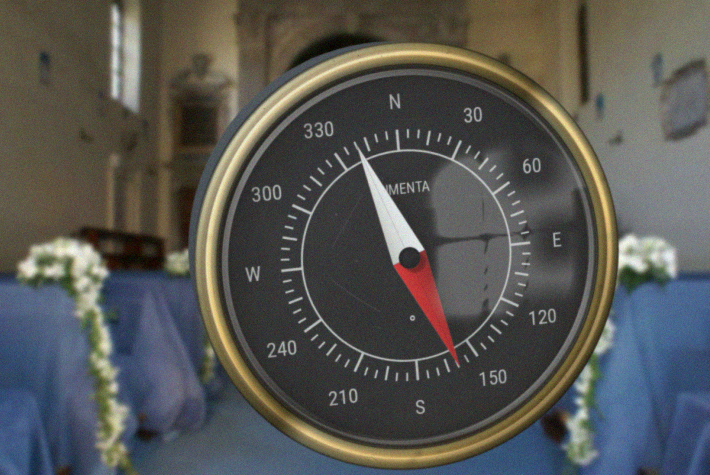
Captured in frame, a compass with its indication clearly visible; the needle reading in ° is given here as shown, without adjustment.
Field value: 160 °
